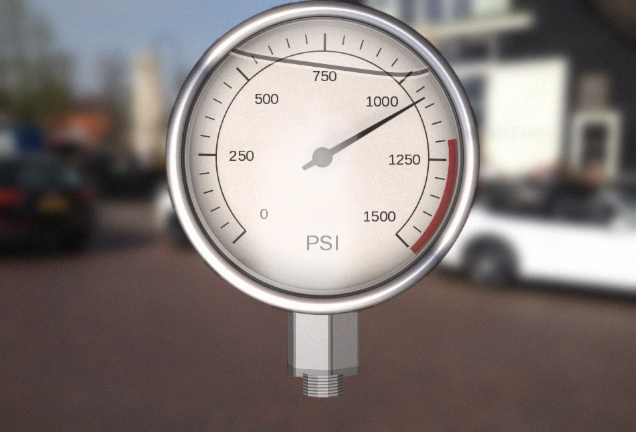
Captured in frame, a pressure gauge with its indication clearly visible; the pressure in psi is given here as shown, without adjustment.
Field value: 1075 psi
